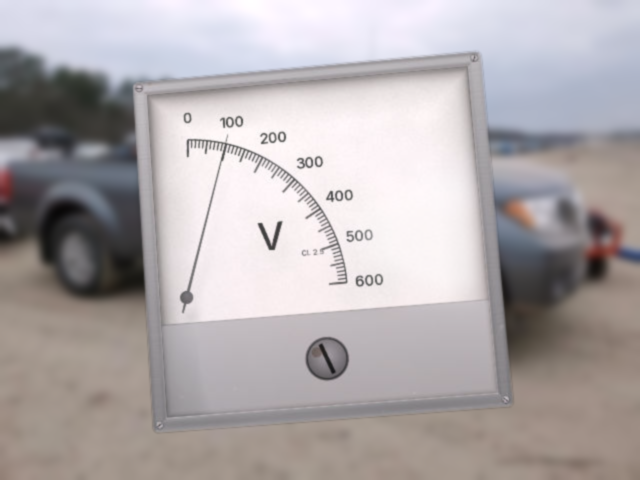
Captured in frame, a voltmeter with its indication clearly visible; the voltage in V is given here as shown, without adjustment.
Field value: 100 V
